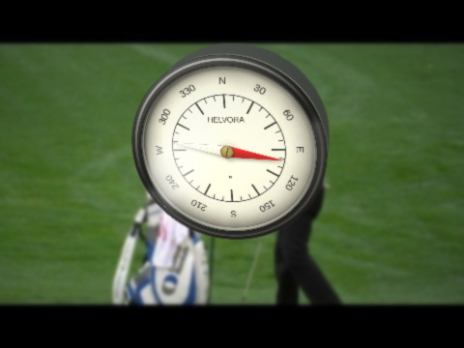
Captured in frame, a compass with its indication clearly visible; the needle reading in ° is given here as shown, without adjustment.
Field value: 100 °
